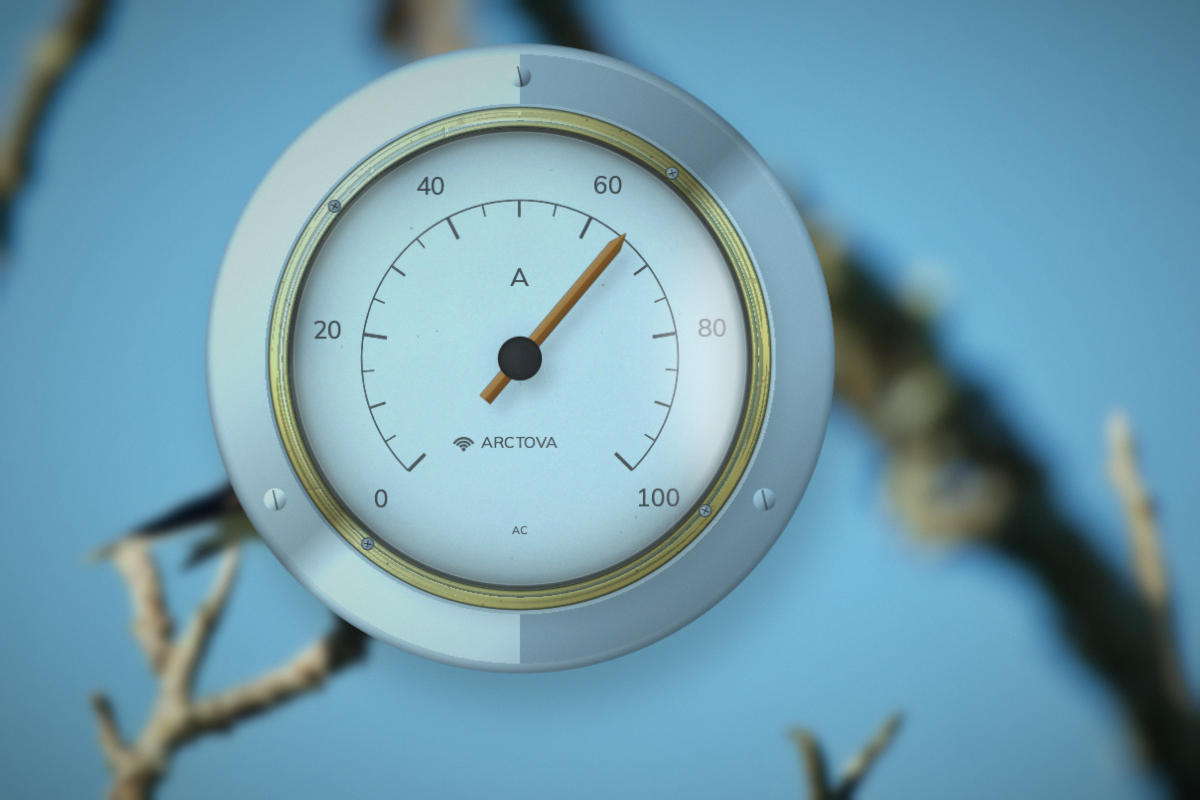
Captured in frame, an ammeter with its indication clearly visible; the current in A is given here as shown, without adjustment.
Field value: 65 A
